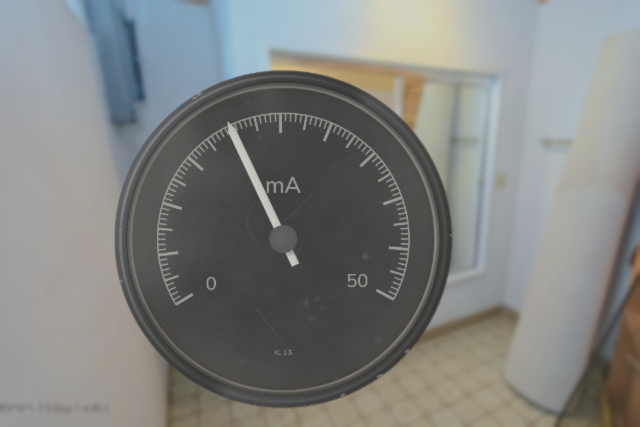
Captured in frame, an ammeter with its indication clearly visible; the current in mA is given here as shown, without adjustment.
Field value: 20 mA
